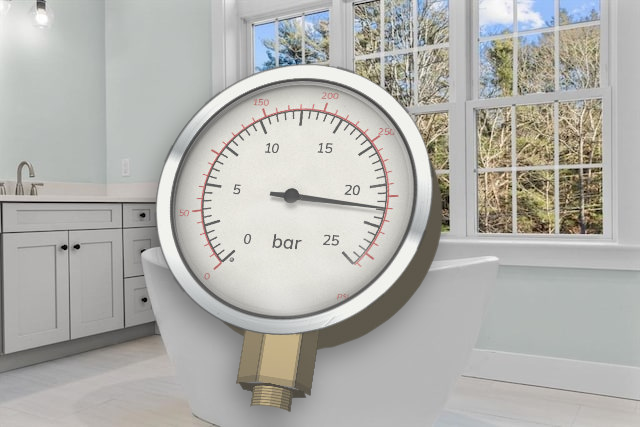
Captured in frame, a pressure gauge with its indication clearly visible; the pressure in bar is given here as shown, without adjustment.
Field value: 21.5 bar
